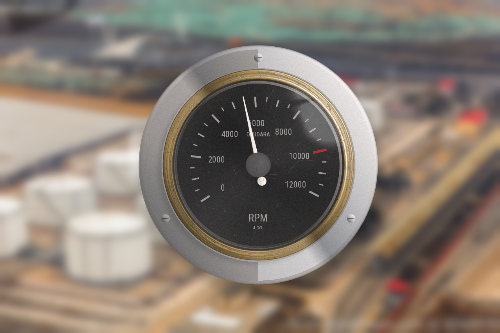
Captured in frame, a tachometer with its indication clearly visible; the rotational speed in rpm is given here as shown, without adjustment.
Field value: 5500 rpm
